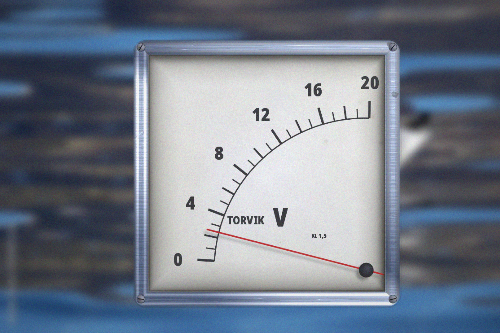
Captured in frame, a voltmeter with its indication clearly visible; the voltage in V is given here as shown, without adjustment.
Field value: 2.5 V
